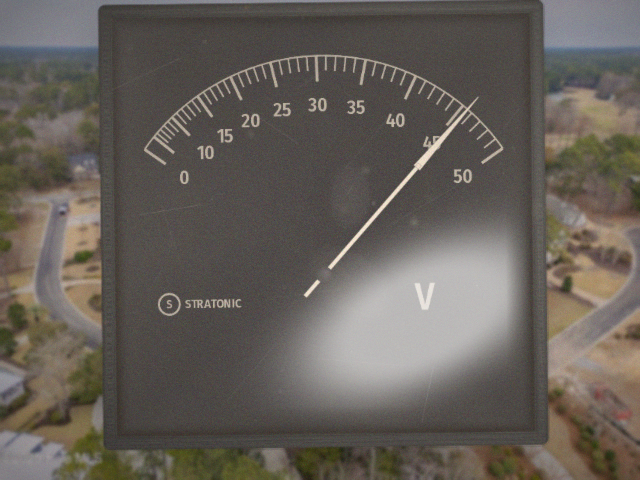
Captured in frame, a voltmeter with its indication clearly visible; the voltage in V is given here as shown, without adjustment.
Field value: 45.5 V
